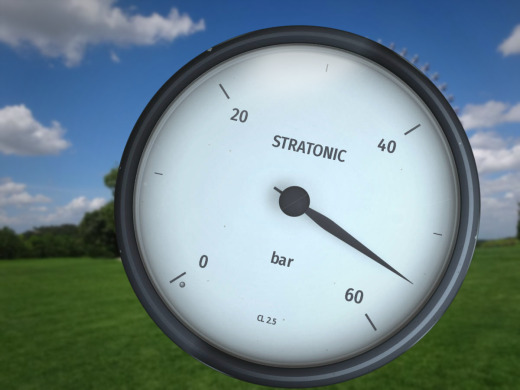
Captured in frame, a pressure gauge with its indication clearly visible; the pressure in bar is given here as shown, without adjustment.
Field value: 55 bar
